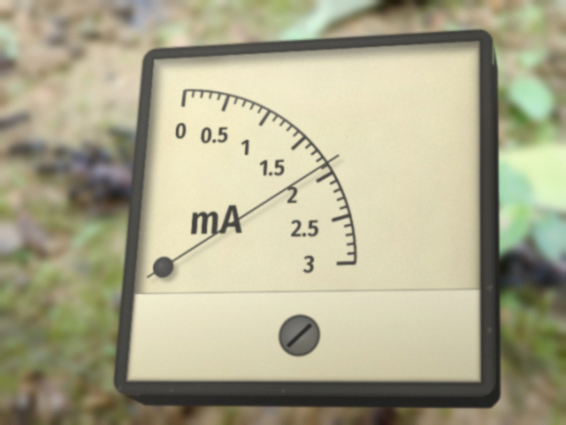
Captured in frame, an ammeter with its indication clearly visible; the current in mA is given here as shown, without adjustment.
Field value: 1.9 mA
